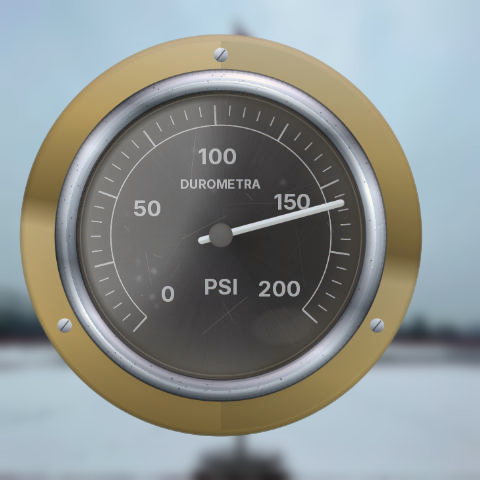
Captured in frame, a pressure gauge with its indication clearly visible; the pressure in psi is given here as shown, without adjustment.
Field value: 157.5 psi
